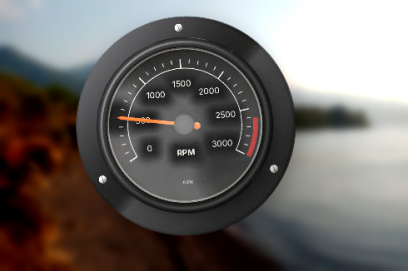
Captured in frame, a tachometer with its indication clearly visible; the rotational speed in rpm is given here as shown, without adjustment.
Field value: 500 rpm
